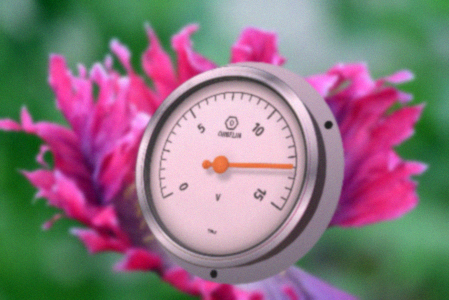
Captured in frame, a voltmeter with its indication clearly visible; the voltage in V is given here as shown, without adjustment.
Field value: 13 V
